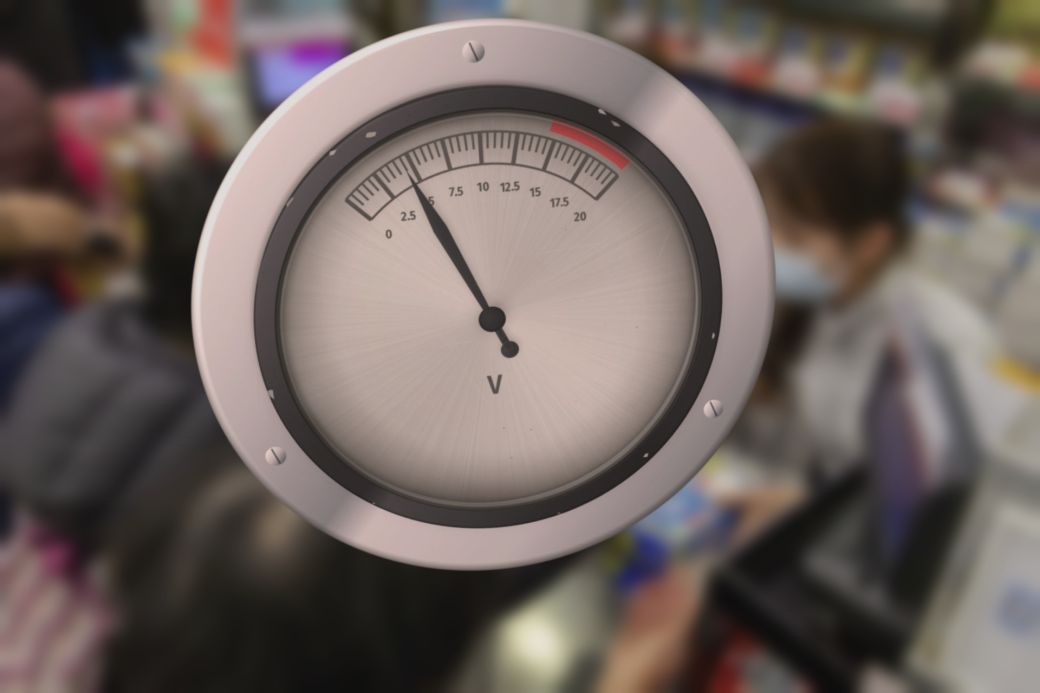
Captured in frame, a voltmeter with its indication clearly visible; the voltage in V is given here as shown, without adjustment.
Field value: 4.5 V
